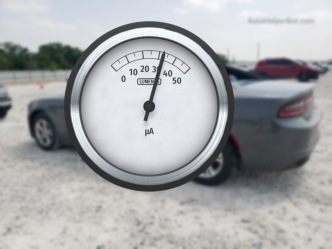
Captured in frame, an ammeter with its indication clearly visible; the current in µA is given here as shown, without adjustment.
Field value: 32.5 µA
